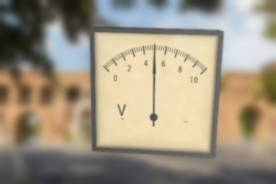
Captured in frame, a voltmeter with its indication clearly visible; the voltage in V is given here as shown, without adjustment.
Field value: 5 V
